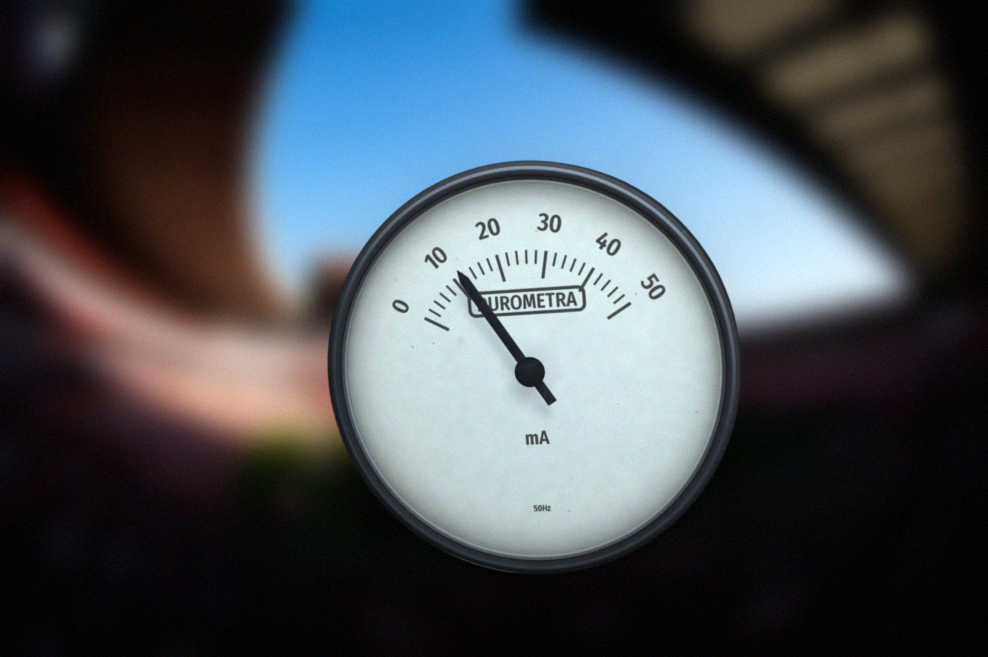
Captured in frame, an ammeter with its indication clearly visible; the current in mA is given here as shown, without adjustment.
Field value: 12 mA
